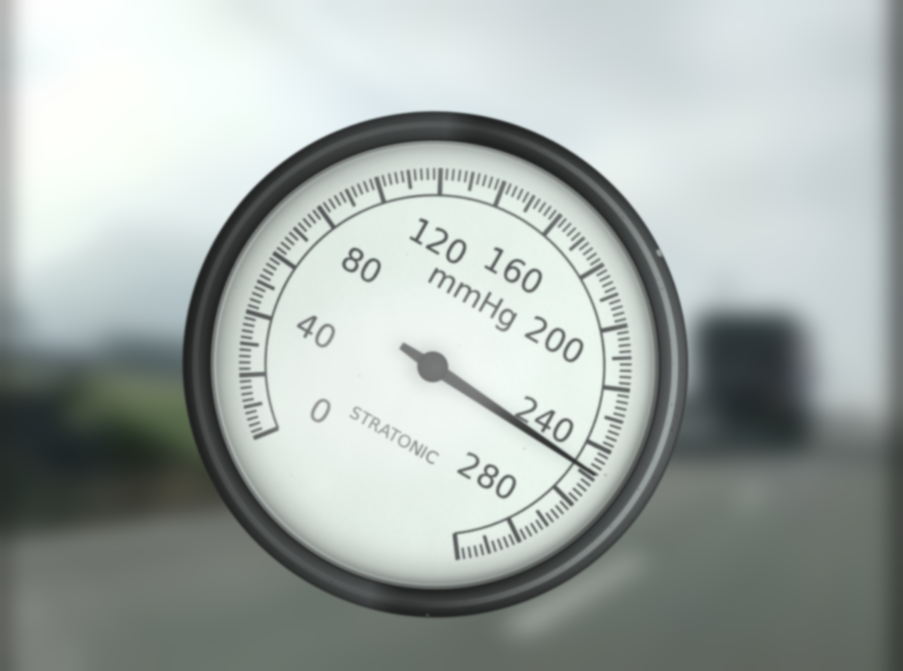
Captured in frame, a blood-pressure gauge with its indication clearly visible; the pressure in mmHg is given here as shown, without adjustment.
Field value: 248 mmHg
